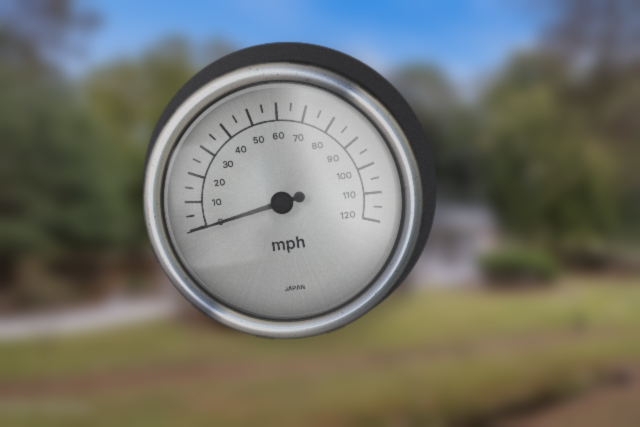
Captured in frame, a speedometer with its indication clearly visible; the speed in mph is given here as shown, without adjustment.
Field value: 0 mph
